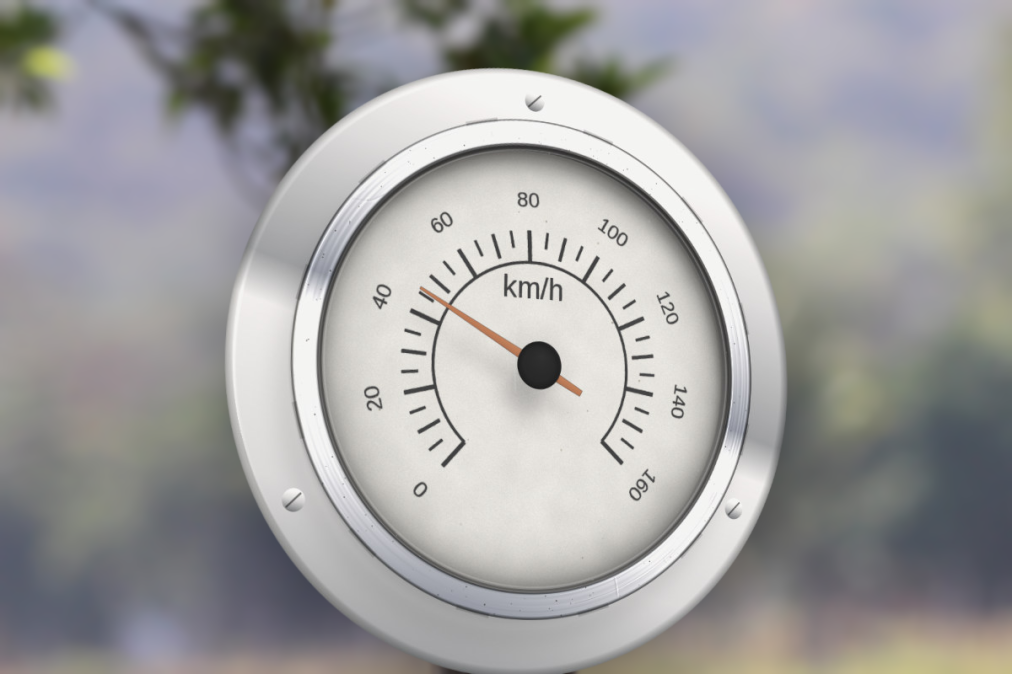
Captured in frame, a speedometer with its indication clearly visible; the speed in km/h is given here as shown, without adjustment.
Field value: 45 km/h
